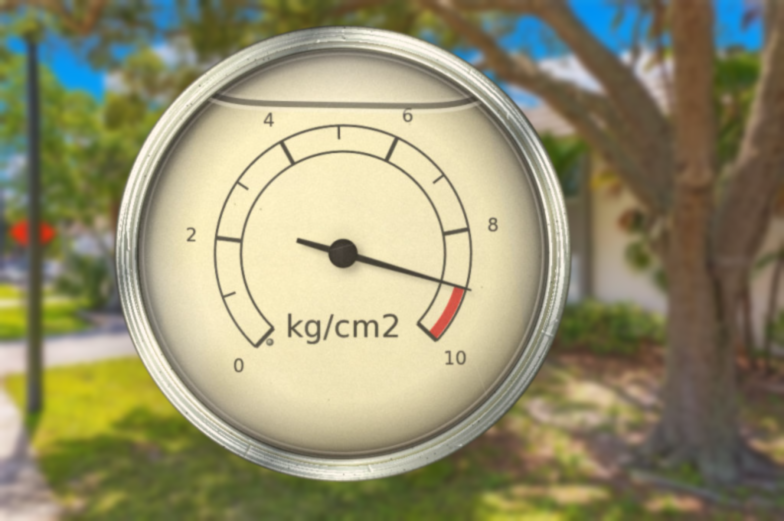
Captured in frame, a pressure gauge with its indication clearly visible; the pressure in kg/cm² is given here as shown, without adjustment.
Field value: 9 kg/cm²
